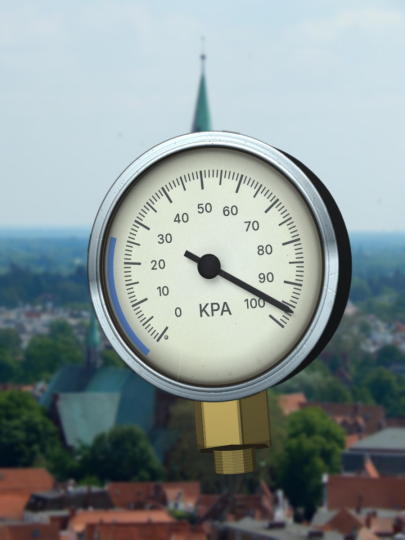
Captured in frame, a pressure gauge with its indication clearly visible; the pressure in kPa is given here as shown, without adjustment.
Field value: 96 kPa
